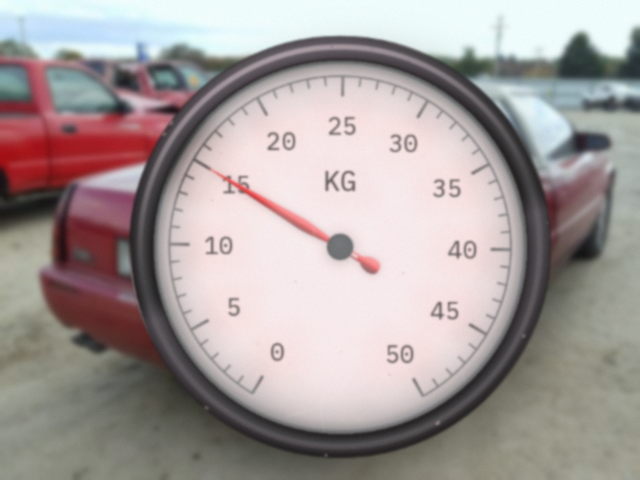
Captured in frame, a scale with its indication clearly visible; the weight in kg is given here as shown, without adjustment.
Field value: 15 kg
